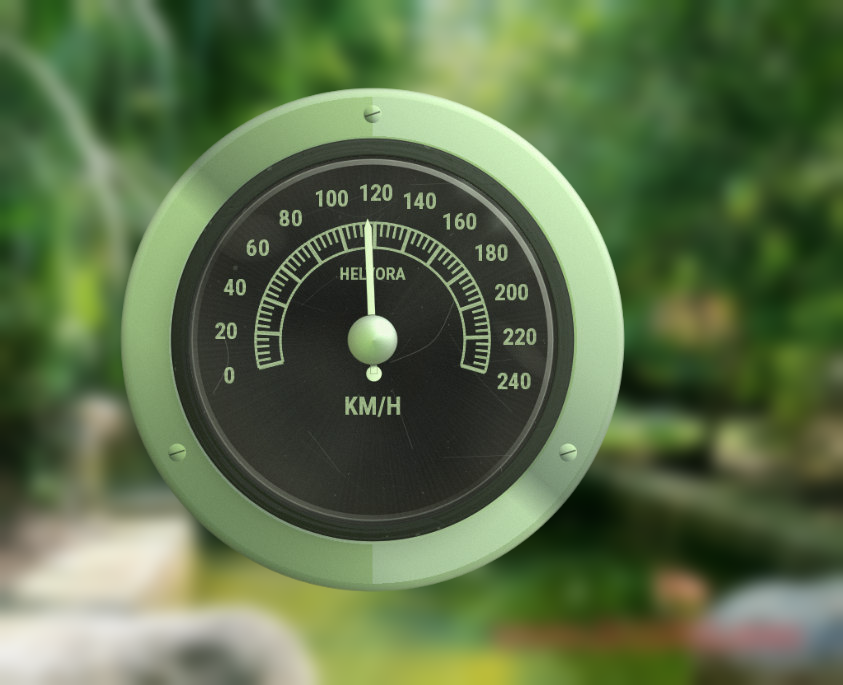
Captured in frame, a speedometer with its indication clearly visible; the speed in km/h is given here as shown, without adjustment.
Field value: 116 km/h
